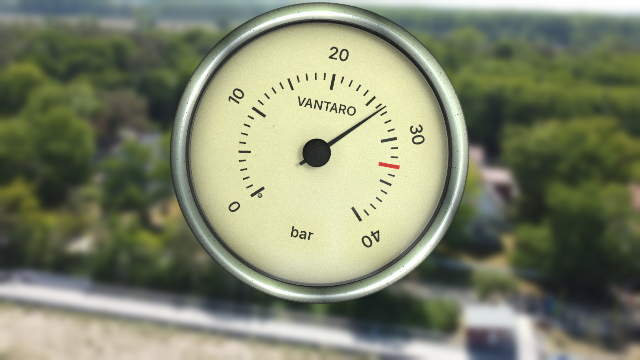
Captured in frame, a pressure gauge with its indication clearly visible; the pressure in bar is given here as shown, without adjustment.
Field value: 26.5 bar
